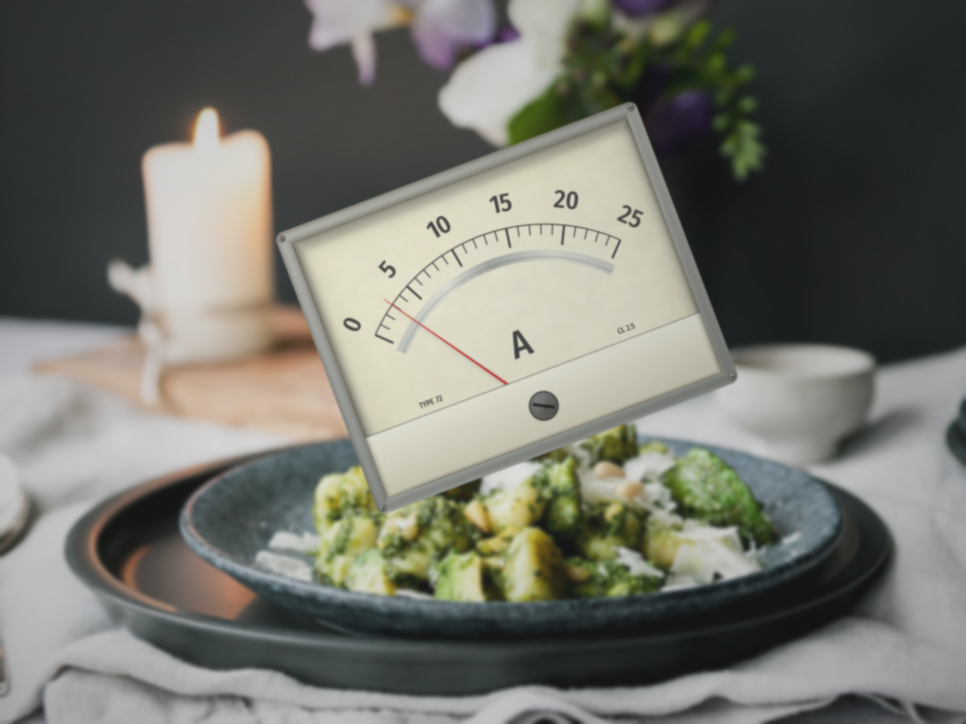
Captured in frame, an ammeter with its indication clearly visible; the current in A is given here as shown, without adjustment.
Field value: 3 A
